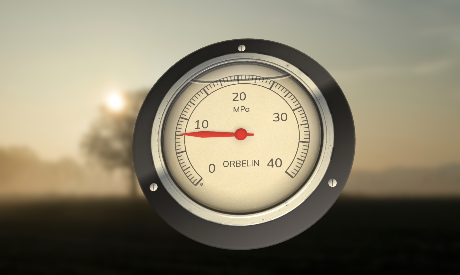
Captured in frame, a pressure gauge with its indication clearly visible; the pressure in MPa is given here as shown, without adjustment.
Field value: 7.5 MPa
